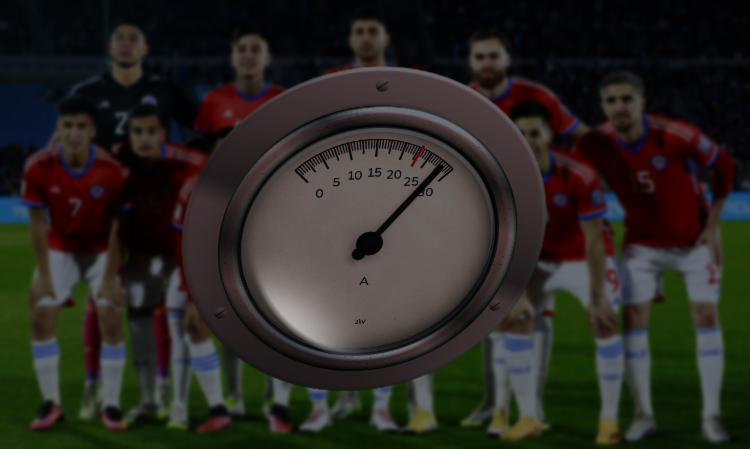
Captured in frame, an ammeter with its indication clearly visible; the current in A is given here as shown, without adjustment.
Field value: 27.5 A
